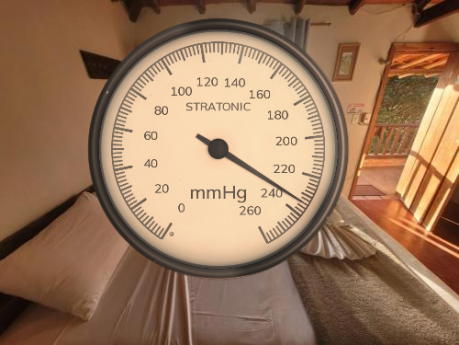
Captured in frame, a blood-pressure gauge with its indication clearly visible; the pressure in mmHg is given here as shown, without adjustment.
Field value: 234 mmHg
